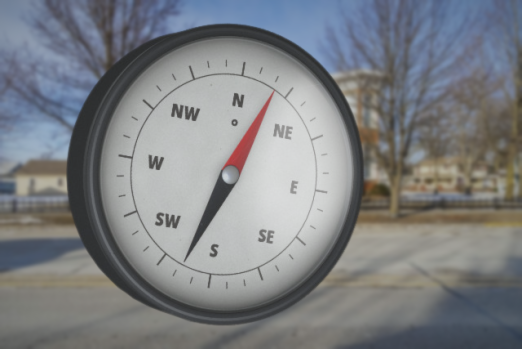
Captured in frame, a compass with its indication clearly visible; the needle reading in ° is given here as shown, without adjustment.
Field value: 20 °
